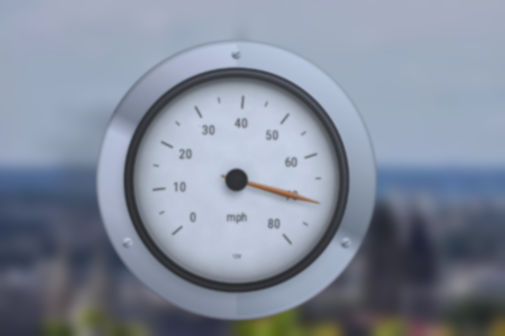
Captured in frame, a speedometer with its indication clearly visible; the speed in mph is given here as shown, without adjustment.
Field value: 70 mph
